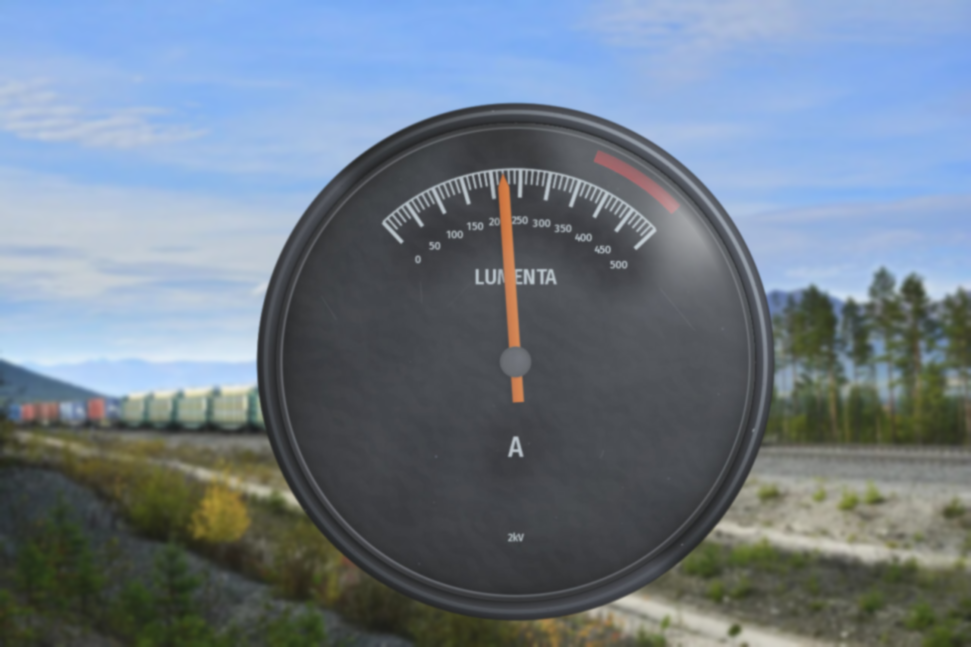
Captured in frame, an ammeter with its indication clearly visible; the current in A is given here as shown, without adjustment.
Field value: 220 A
